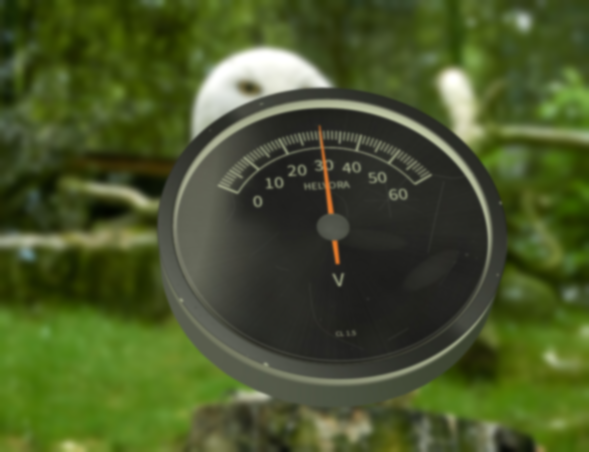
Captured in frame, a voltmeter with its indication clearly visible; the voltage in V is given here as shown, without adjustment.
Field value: 30 V
